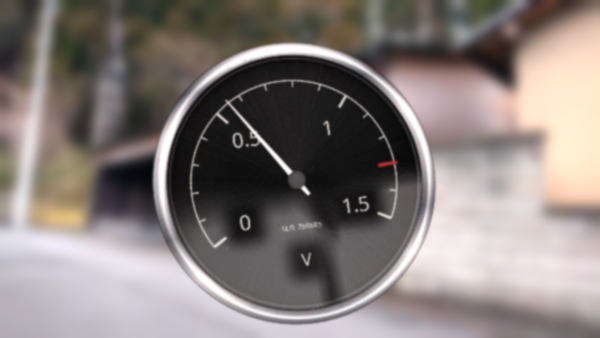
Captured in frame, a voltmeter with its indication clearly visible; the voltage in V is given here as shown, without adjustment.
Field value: 0.55 V
